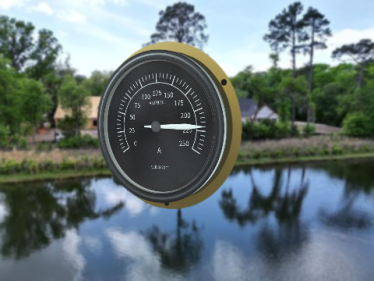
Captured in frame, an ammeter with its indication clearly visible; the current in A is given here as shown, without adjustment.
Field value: 220 A
